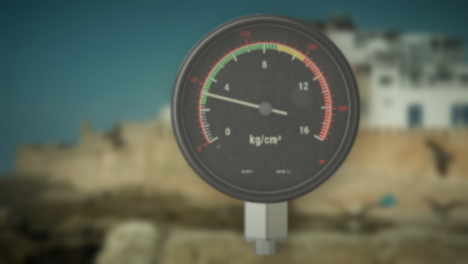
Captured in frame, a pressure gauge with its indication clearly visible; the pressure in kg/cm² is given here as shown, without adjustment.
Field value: 3 kg/cm²
